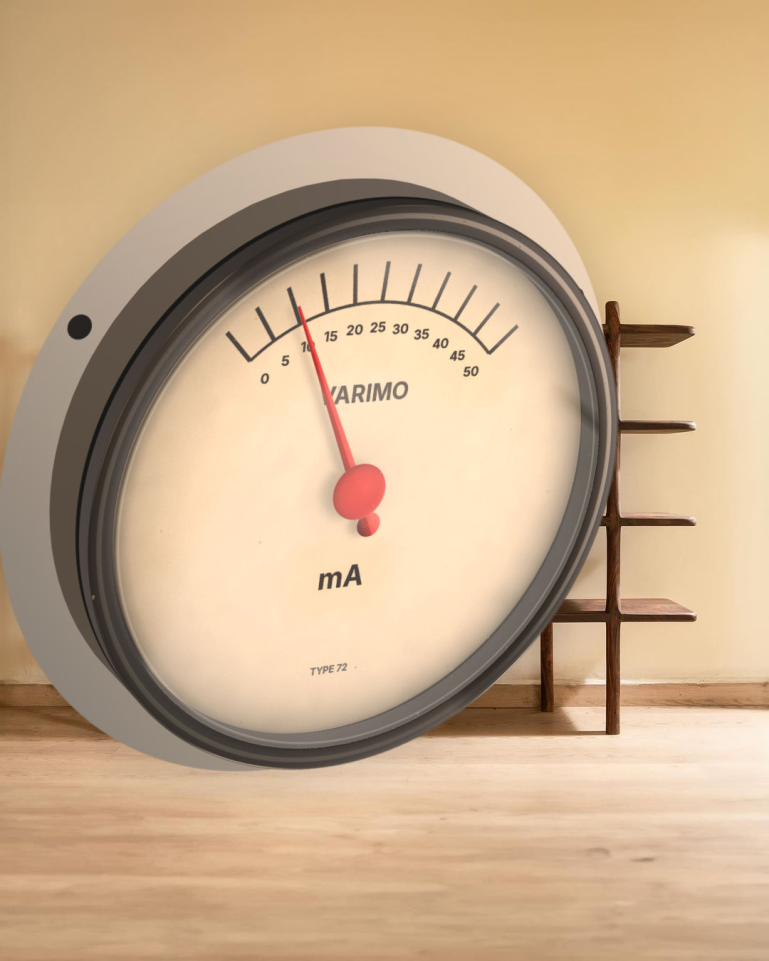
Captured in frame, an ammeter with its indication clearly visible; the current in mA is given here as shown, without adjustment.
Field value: 10 mA
